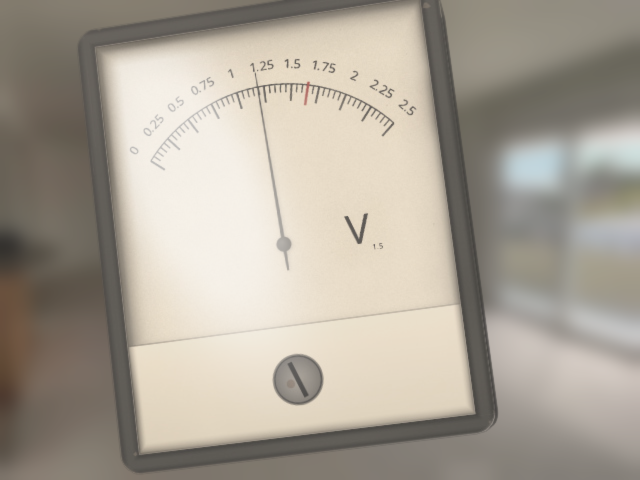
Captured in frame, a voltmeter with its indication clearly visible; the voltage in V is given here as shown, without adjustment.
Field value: 1.2 V
